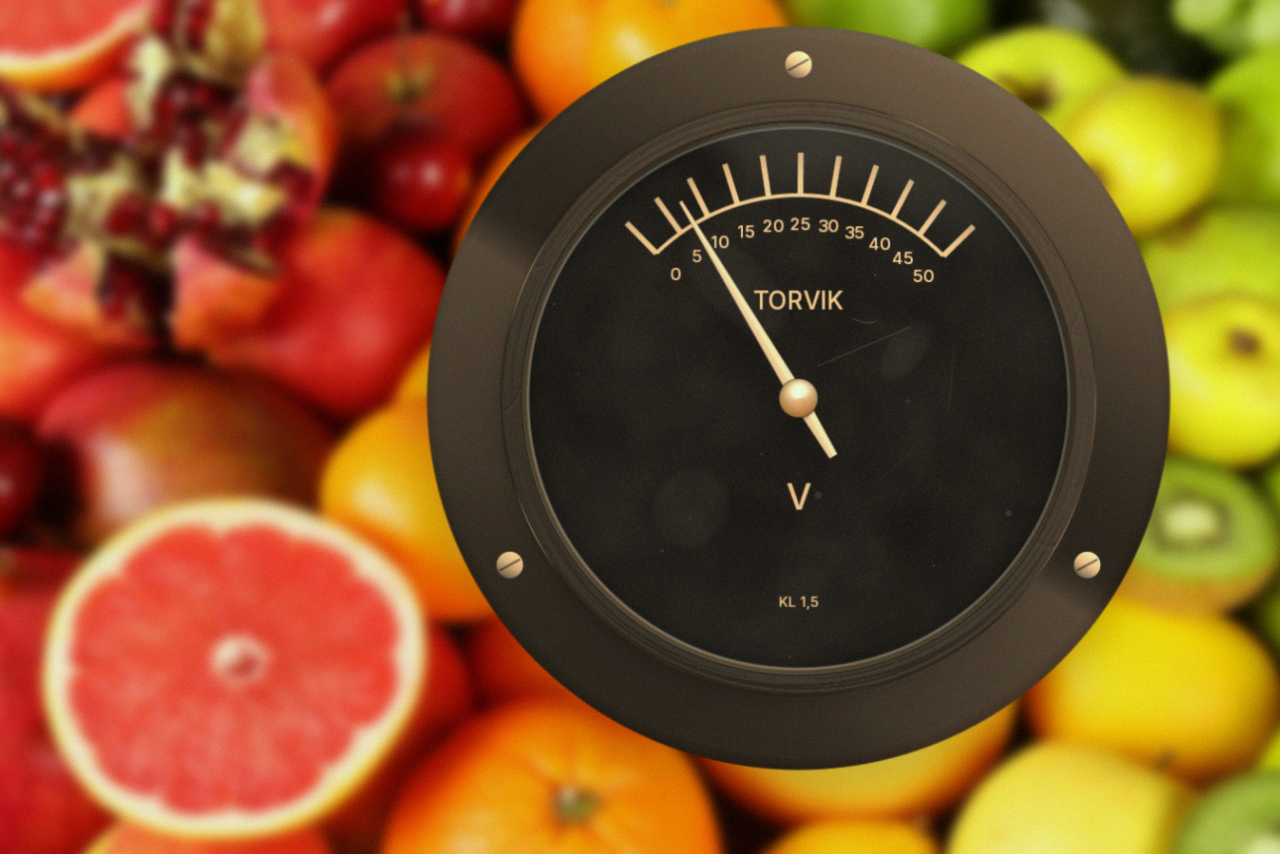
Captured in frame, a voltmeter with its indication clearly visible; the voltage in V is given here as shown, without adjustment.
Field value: 7.5 V
